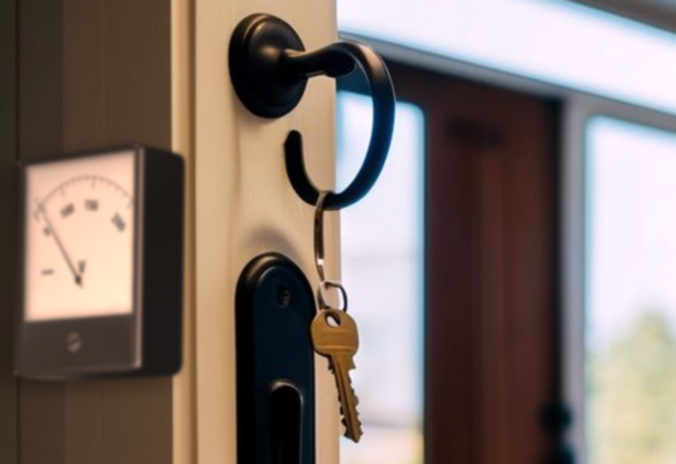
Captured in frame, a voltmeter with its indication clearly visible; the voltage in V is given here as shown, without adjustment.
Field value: 50 V
